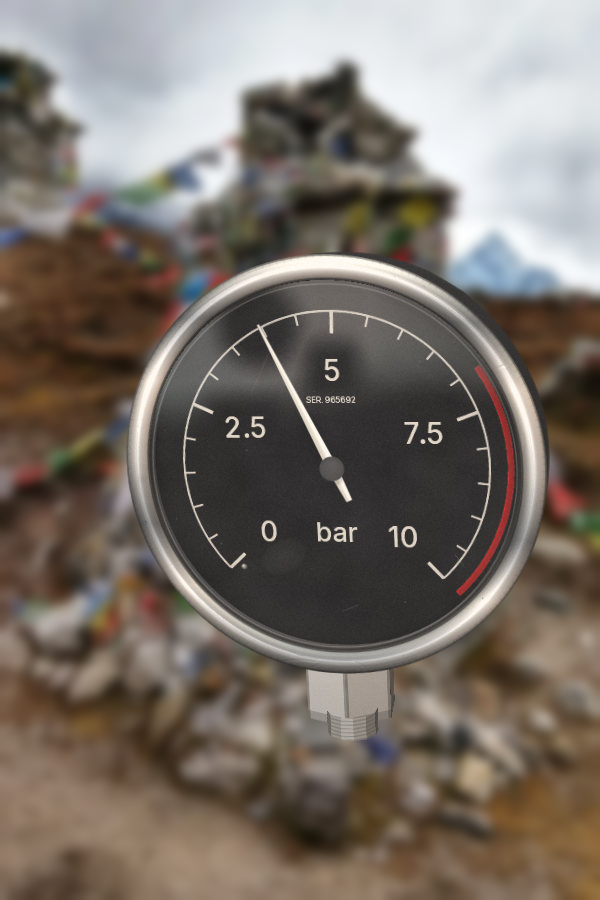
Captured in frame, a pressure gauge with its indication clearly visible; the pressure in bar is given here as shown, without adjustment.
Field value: 4 bar
